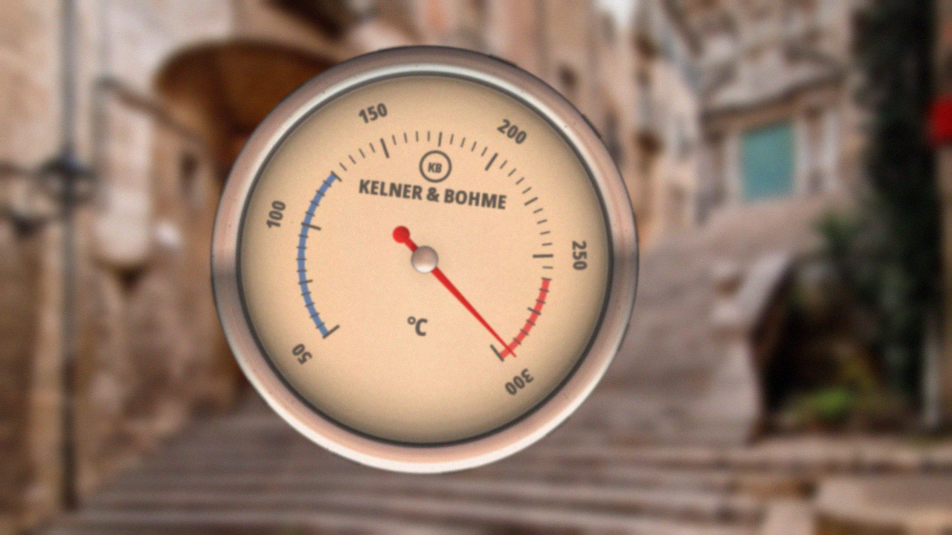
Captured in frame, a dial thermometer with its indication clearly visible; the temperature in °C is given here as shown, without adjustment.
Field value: 295 °C
